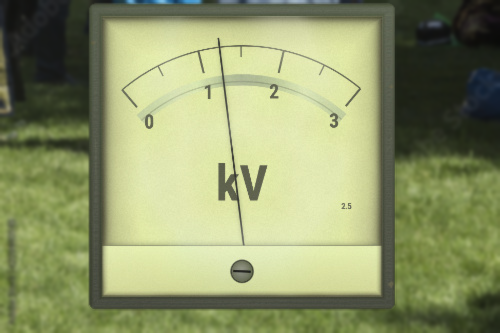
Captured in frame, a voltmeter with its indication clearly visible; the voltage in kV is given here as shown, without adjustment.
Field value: 1.25 kV
